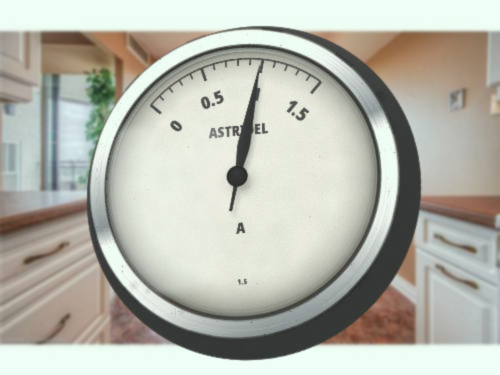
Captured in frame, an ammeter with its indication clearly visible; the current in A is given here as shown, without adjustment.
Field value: 1 A
